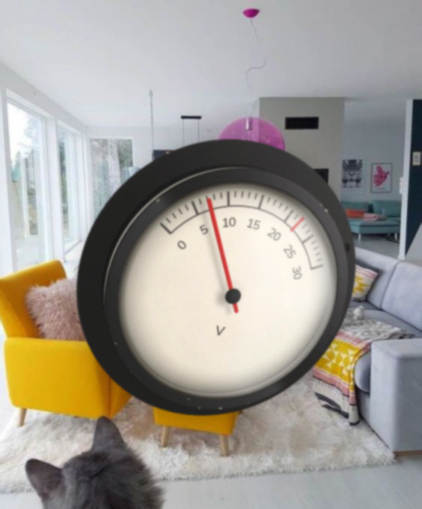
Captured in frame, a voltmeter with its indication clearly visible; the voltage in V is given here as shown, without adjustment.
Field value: 7 V
